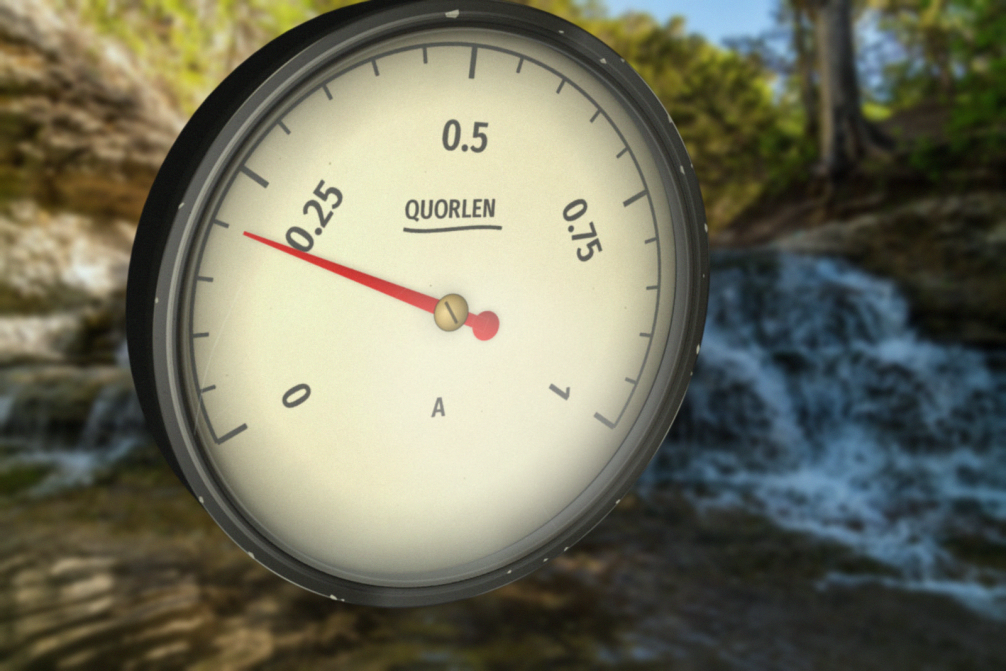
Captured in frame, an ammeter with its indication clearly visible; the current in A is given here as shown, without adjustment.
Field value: 0.2 A
